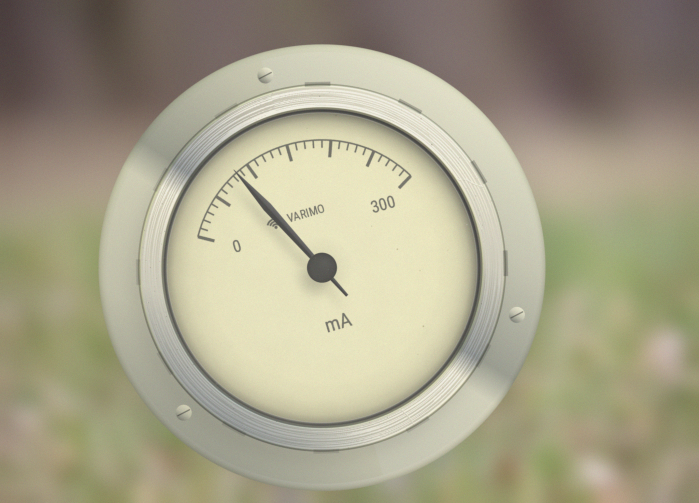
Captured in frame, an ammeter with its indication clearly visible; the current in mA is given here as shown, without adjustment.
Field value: 85 mA
